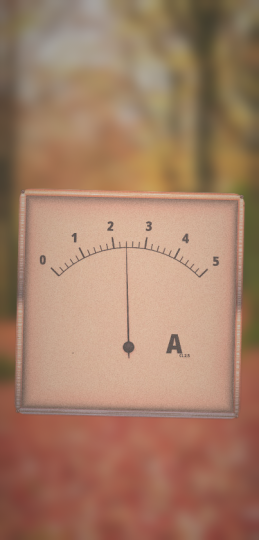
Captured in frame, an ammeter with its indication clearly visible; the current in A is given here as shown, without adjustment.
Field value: 2.4 A
